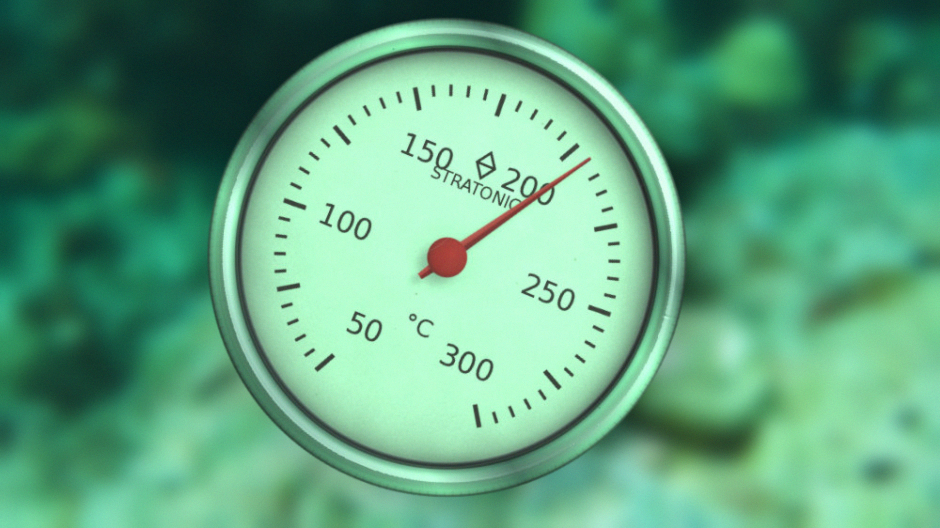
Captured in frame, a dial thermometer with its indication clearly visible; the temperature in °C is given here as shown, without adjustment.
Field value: 205 °C
